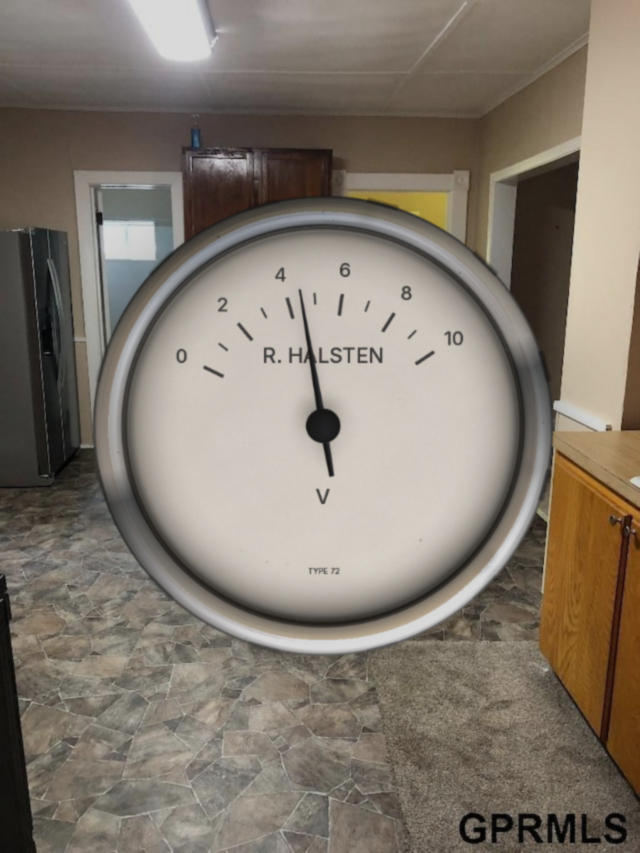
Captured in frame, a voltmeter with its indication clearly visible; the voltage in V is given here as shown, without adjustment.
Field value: 4.5 V
